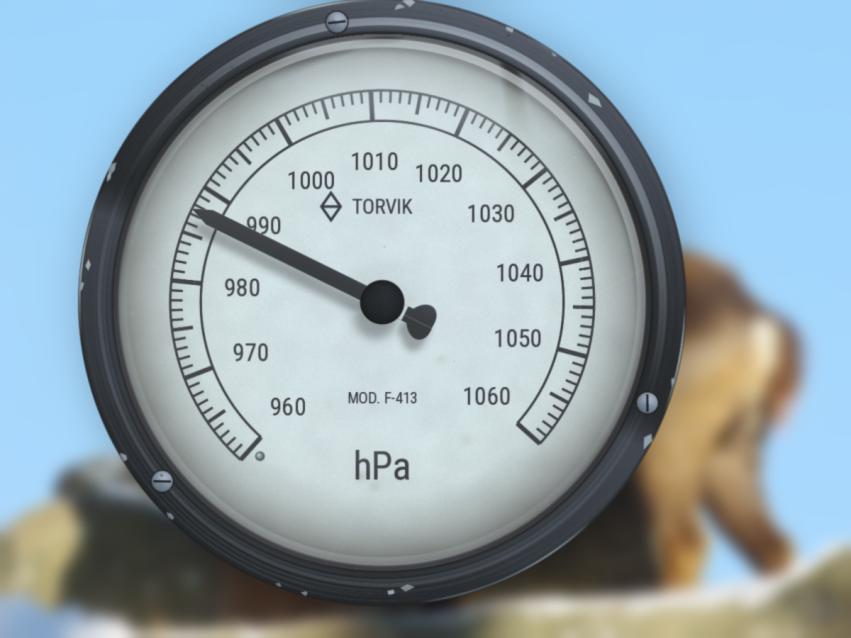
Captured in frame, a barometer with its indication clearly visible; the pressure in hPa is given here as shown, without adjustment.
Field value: 987.5 hPa
